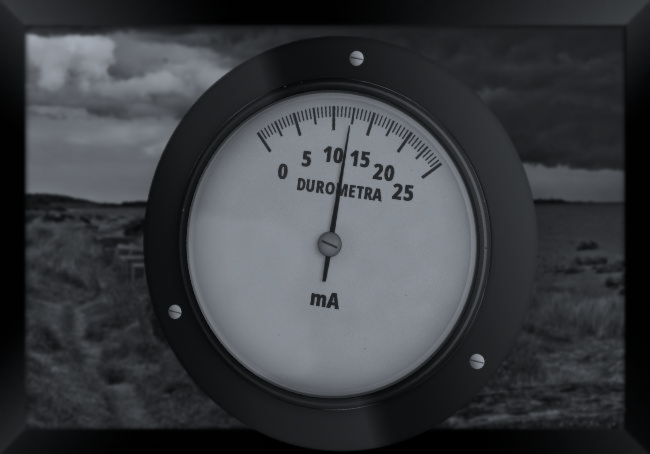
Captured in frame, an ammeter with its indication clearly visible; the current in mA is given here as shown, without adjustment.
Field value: 12.5 mA
